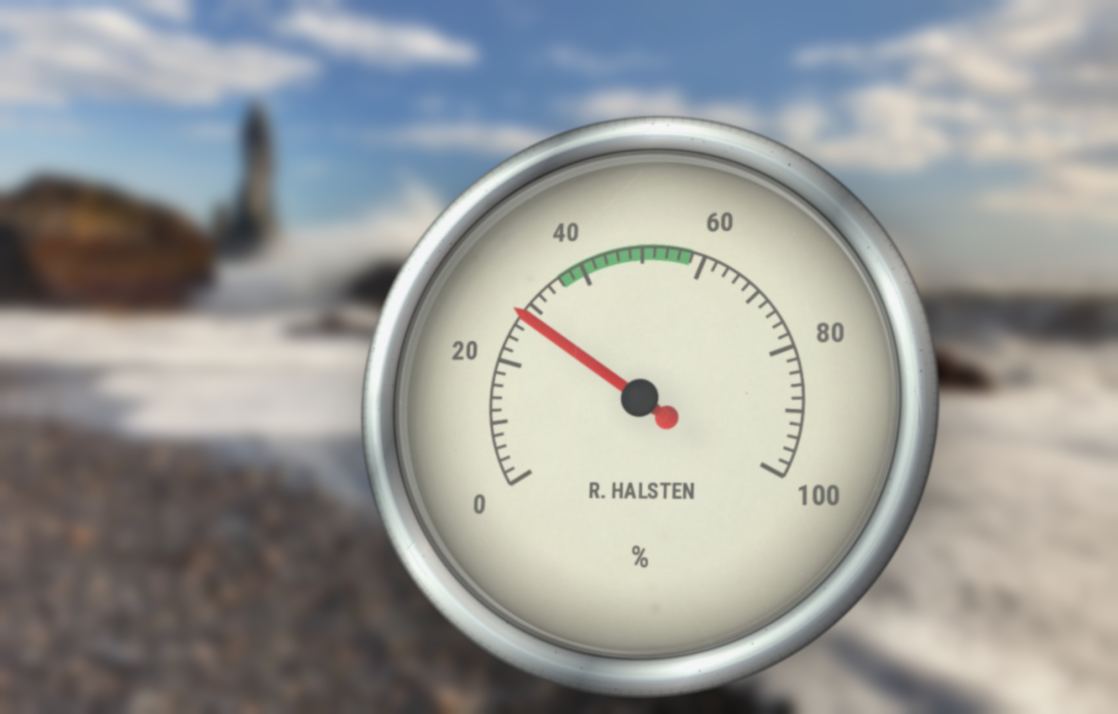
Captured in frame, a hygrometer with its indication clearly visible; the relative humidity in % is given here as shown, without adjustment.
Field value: 28 %
